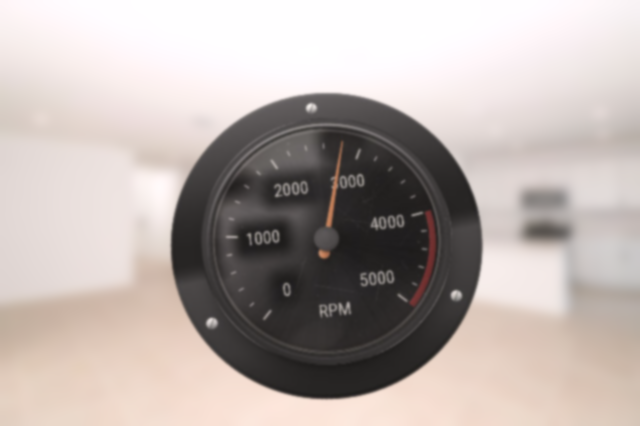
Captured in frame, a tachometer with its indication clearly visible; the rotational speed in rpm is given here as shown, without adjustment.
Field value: 2800 rpm
